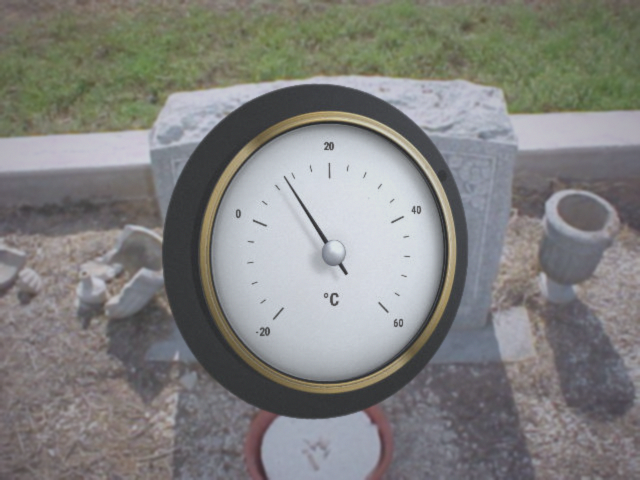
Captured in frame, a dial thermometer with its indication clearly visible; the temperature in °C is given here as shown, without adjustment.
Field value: 10 °C
